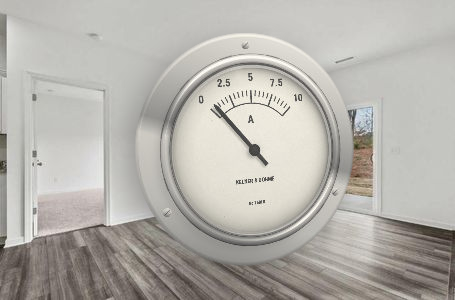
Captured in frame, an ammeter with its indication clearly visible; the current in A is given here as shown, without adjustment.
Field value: 0.5 A
